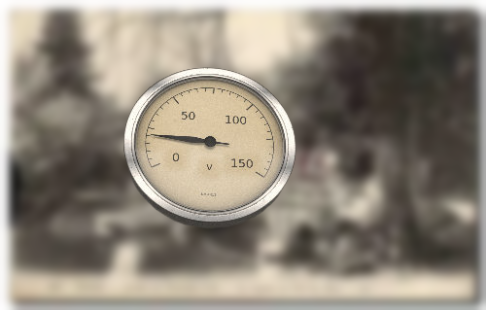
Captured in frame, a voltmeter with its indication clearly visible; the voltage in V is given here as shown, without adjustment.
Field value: 20 V
